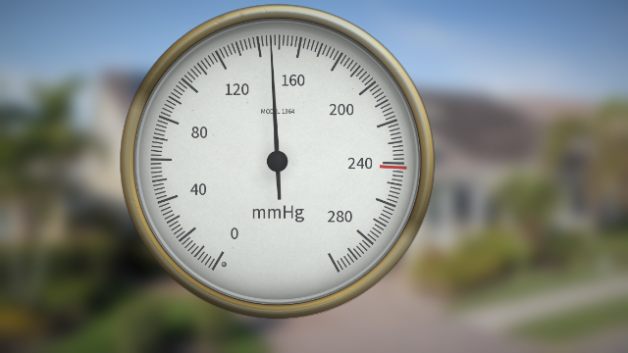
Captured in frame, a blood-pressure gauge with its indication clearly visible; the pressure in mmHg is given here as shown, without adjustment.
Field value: 146 mmHg
